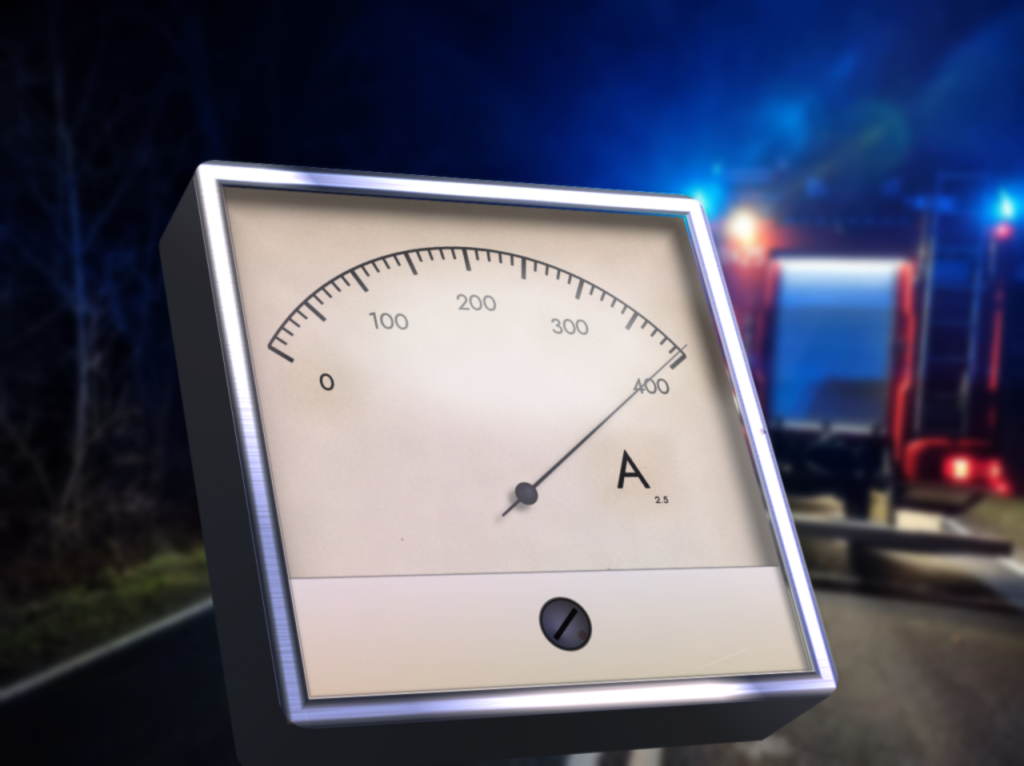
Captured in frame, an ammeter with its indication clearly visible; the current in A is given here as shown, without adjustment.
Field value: 395 A
